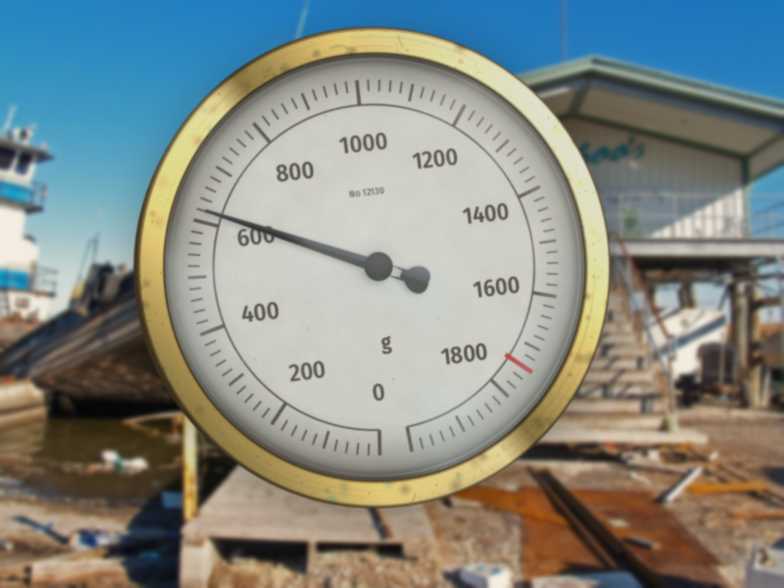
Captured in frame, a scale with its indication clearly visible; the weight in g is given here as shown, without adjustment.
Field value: 620 g
